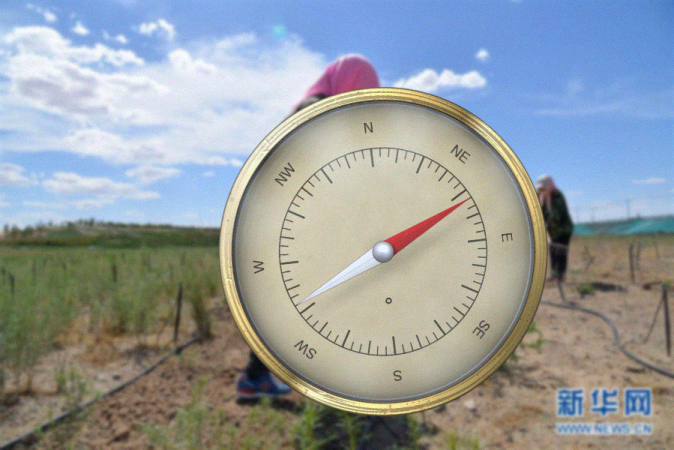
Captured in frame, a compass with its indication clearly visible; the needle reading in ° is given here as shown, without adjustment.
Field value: 65 °
